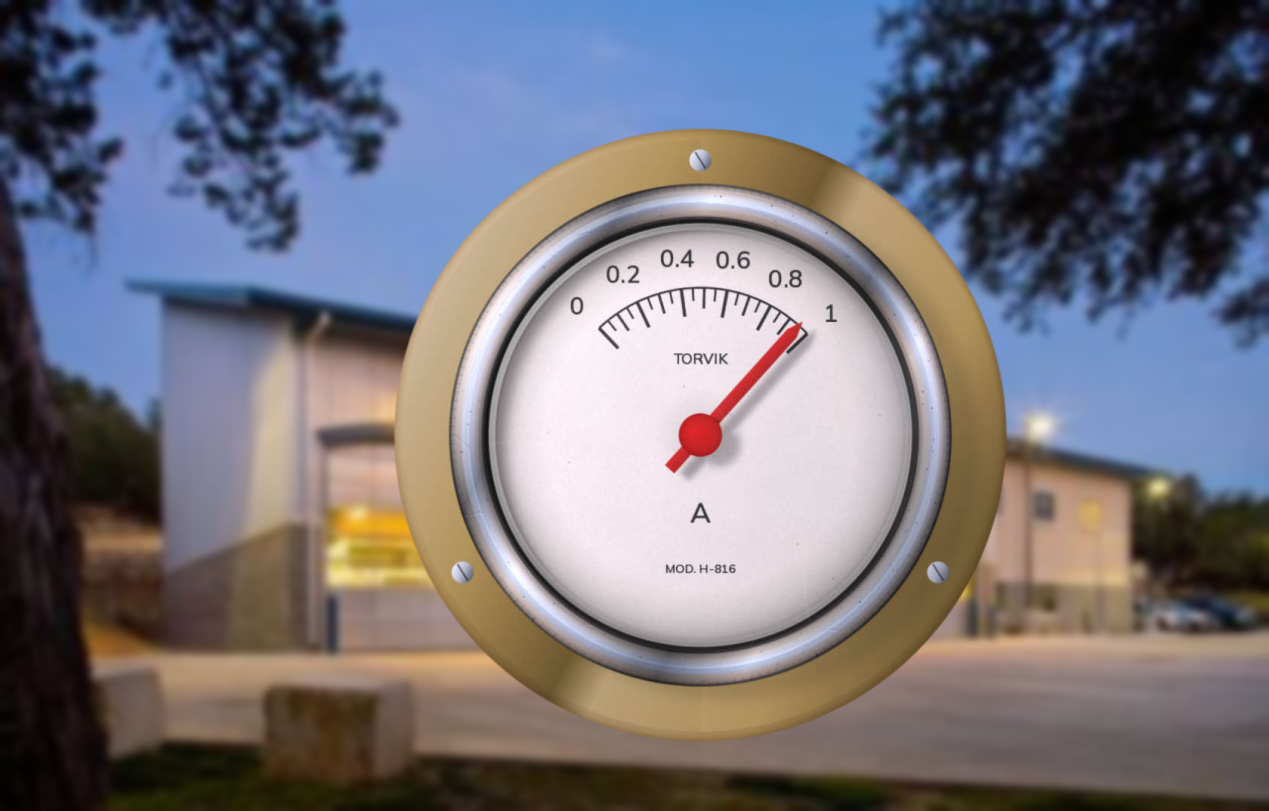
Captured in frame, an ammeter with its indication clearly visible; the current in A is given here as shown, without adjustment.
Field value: 0.95 A
